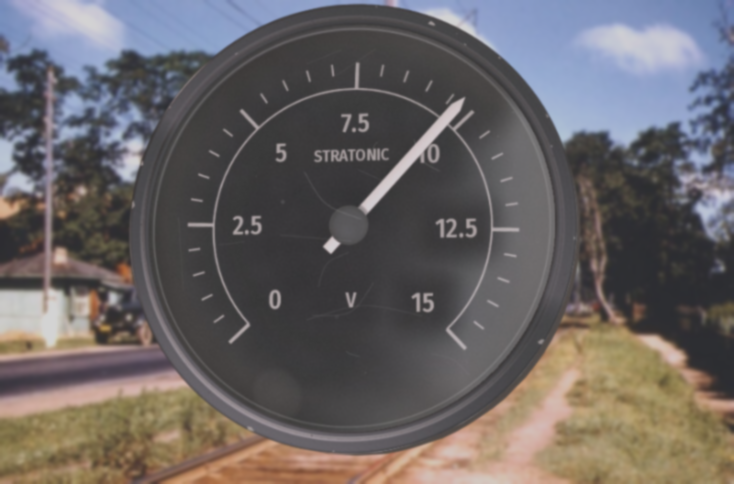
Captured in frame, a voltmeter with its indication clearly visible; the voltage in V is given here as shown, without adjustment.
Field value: 9.75 V
